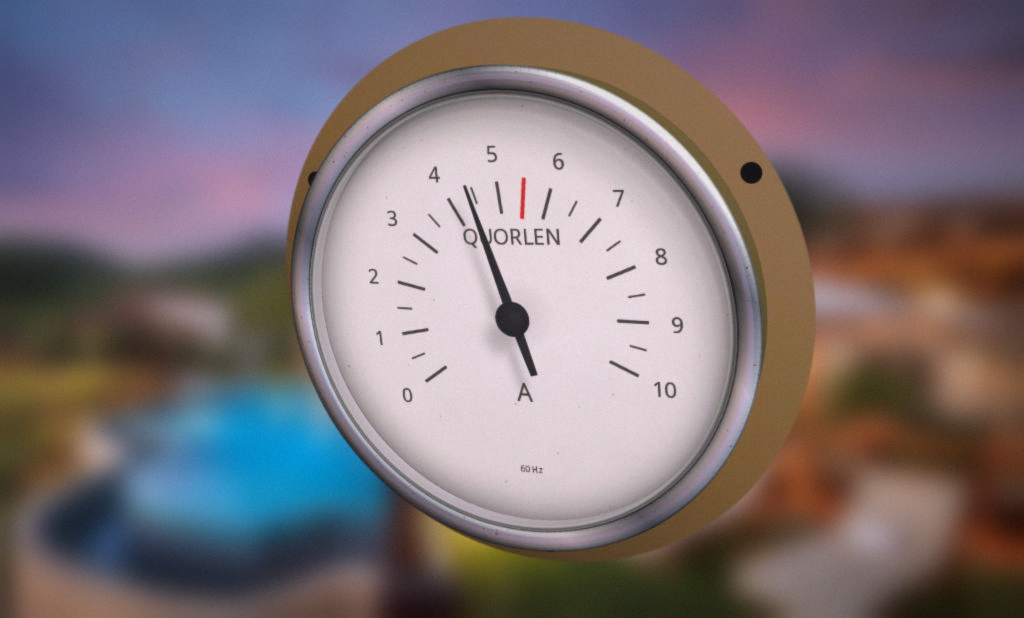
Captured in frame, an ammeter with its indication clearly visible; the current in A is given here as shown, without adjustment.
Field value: 4.5 A
